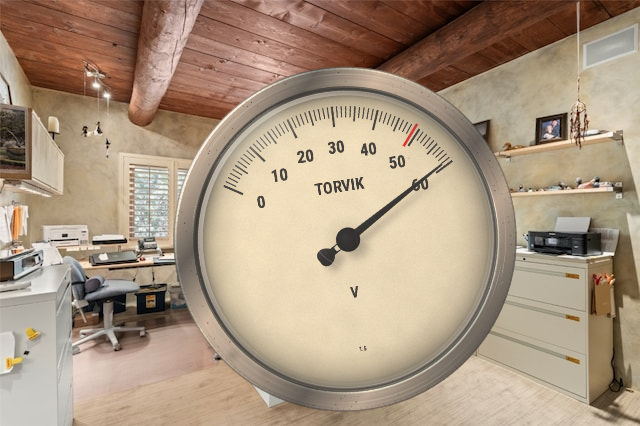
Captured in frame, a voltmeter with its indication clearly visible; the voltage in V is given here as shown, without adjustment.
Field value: 59 V
